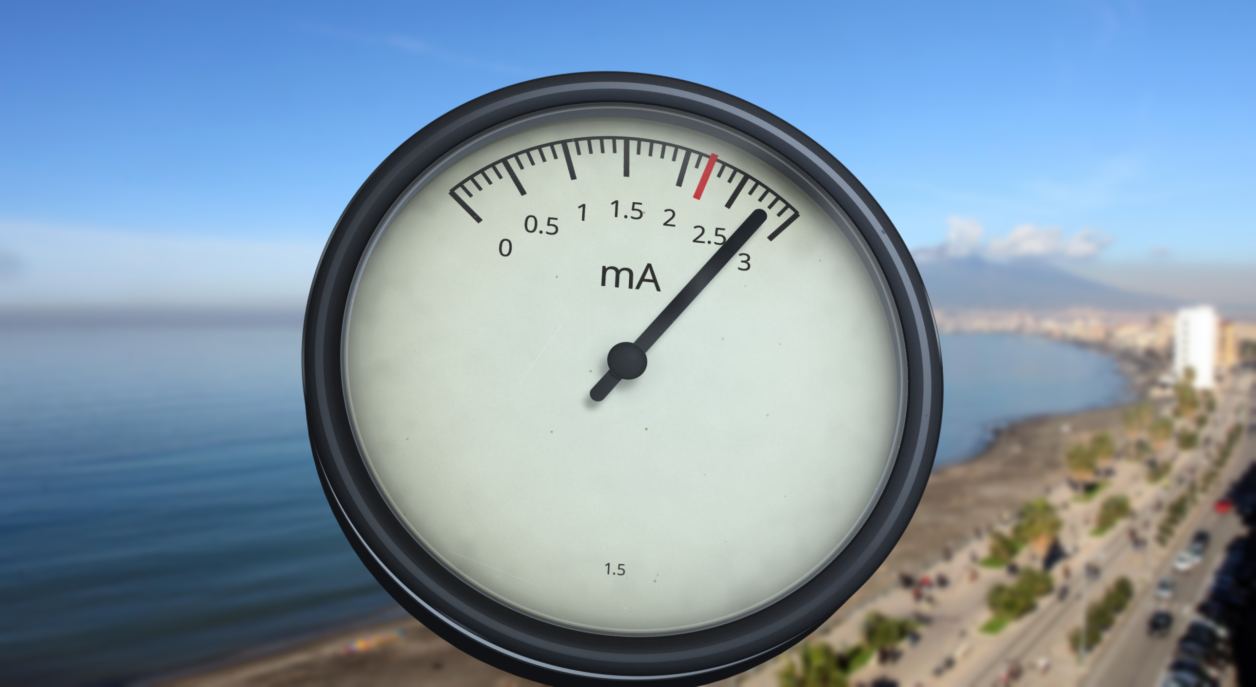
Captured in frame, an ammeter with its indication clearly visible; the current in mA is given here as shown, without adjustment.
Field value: 2.8 mA
